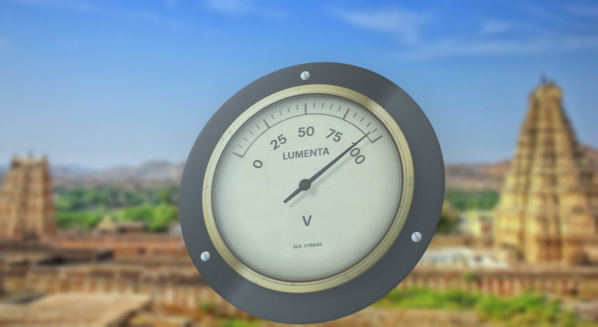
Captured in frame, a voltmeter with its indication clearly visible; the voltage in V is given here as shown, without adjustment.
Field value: 95 V
